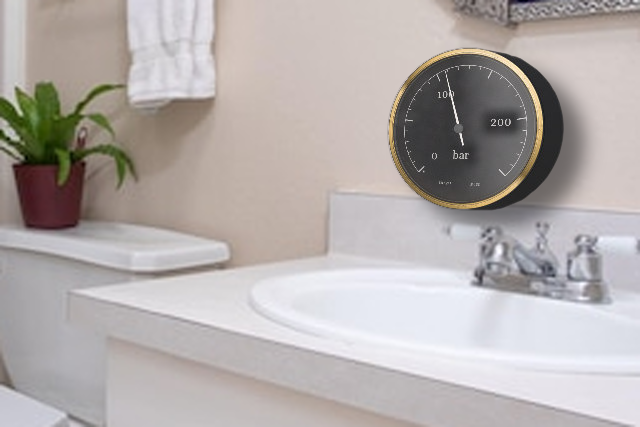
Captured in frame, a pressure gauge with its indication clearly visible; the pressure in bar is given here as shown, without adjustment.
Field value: 110 bar
